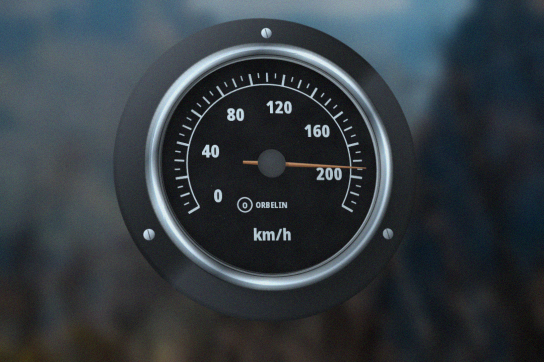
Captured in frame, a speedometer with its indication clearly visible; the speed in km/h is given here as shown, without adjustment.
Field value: 195 km/h
